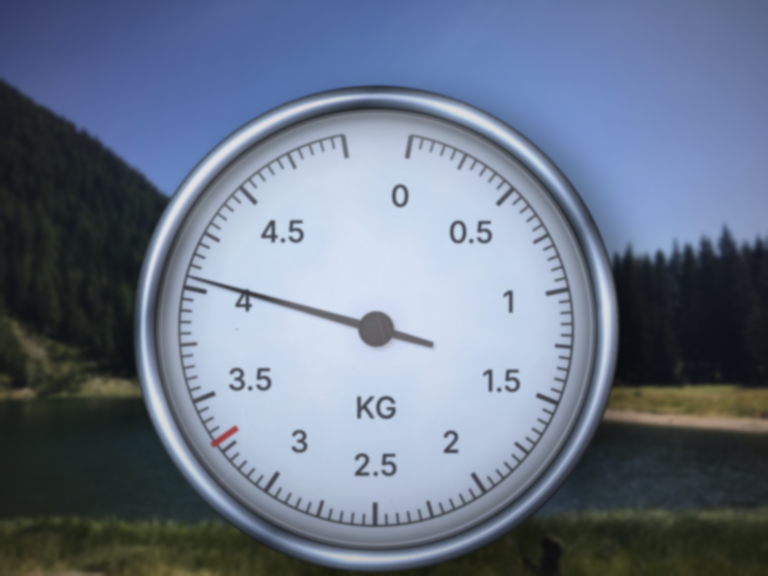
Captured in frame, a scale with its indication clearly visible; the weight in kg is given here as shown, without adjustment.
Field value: 4.05 kg
